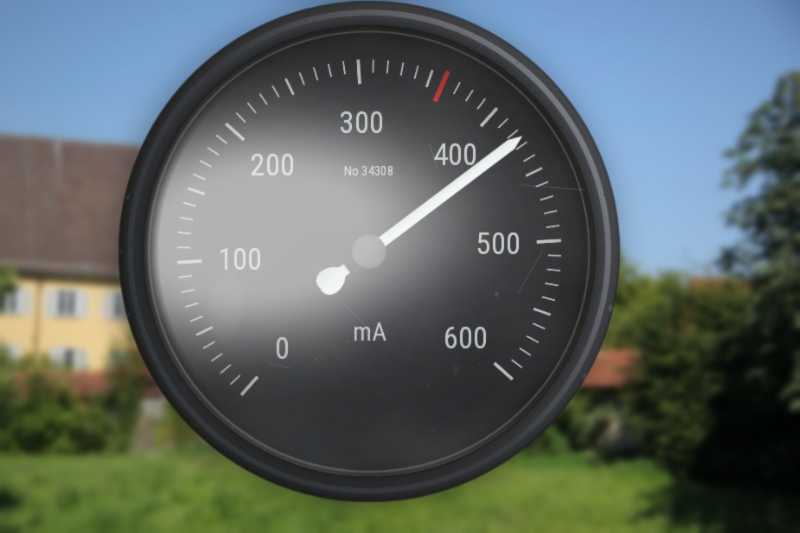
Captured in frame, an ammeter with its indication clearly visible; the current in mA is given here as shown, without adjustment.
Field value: 425 mA
